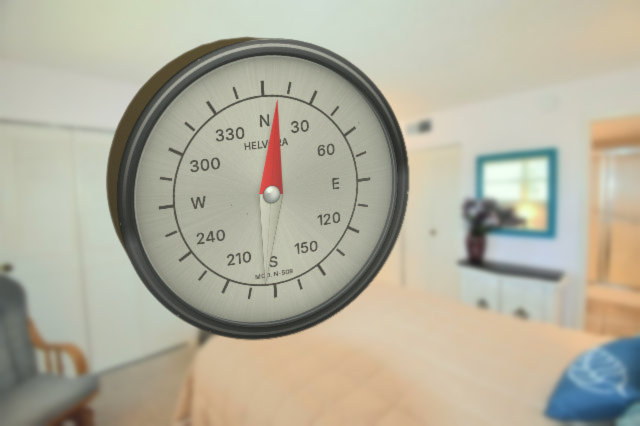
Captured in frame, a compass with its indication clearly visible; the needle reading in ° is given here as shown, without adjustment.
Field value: 7.5 °
